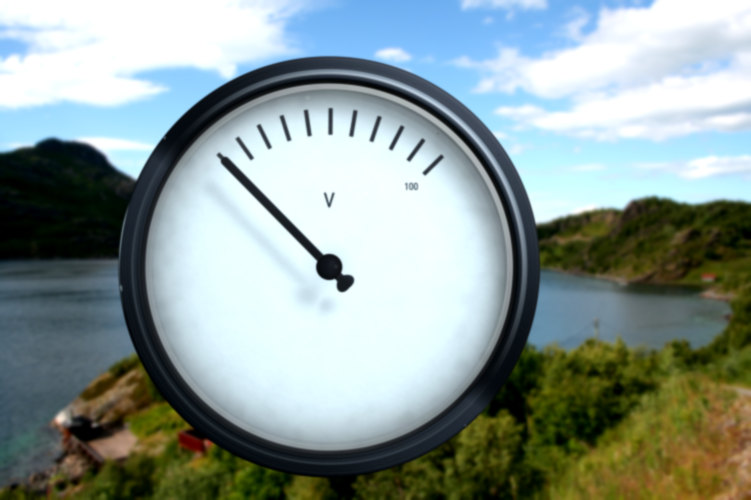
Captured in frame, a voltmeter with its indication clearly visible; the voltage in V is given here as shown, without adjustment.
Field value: 0 V
